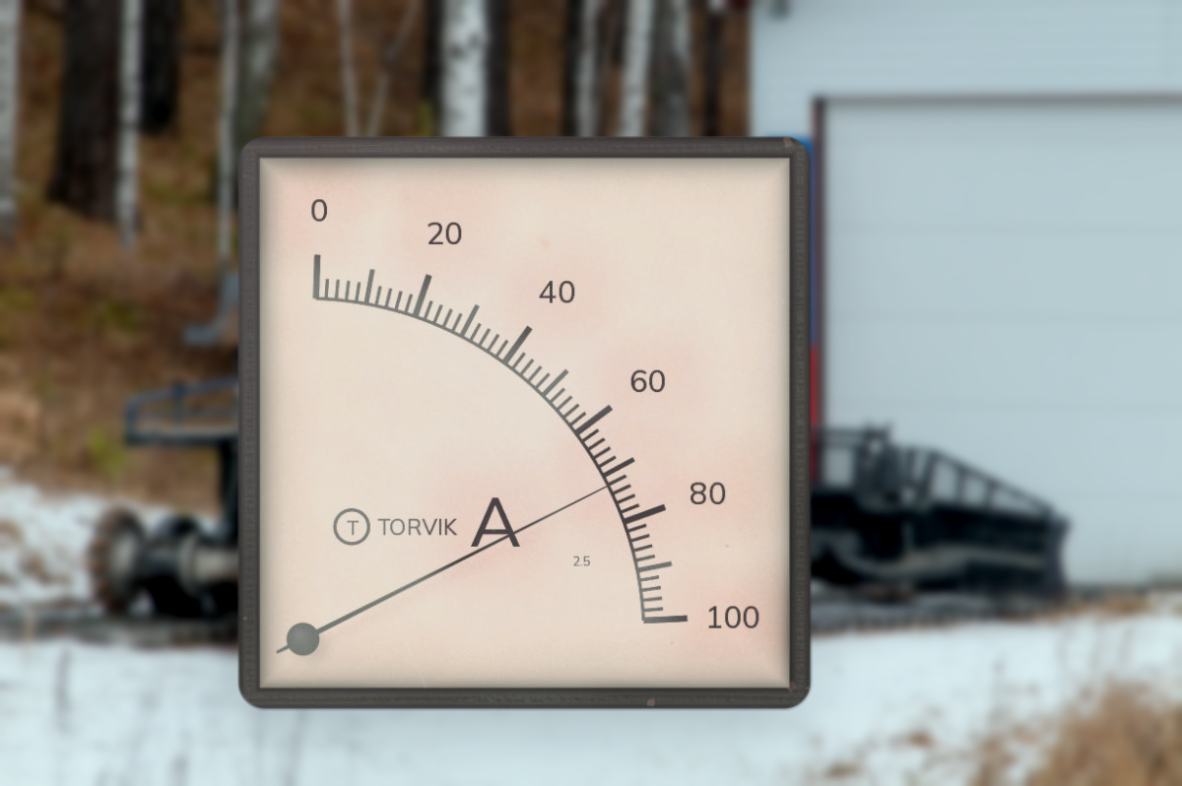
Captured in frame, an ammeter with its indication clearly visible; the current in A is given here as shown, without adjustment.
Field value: 72 A
